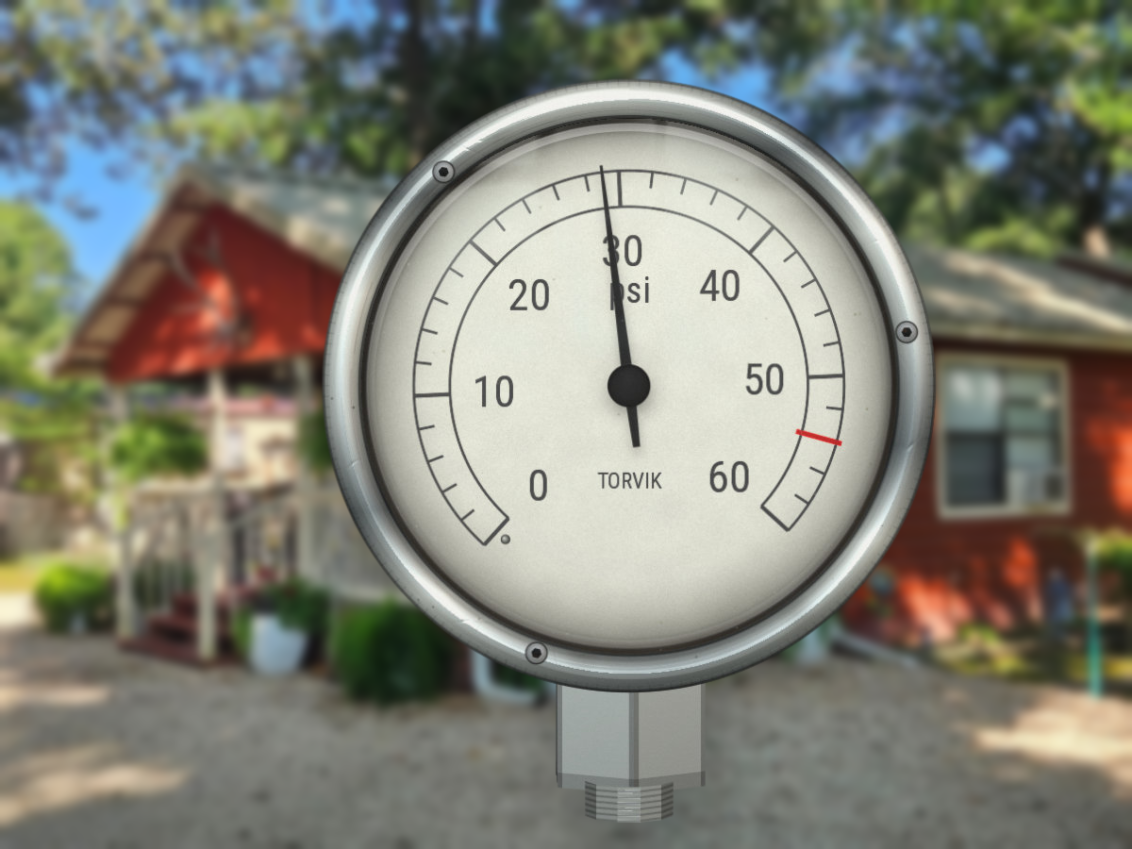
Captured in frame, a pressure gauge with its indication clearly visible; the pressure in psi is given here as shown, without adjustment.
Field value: 29 psi
